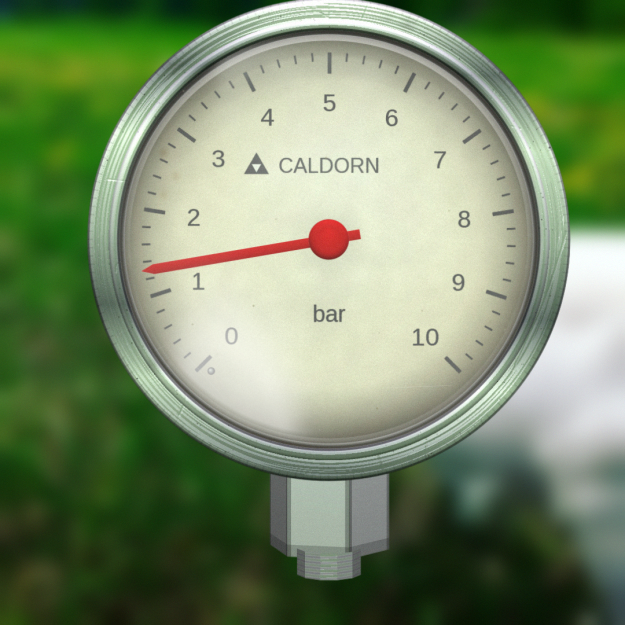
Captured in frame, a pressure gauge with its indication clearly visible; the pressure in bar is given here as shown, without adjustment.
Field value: 1.3 bar
